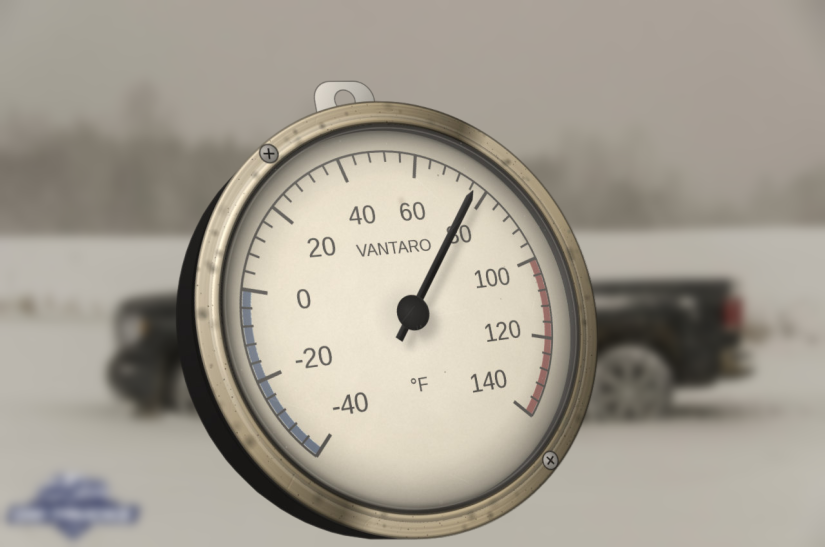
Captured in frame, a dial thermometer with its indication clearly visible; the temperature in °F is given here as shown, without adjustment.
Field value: 76 °F
